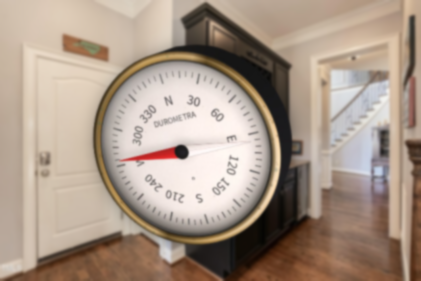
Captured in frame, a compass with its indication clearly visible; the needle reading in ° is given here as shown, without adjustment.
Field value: 275 °
